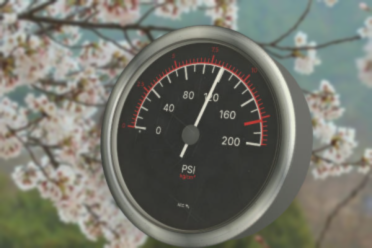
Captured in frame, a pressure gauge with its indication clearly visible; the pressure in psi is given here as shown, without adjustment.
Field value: 120 psi
